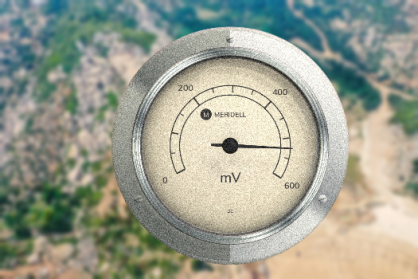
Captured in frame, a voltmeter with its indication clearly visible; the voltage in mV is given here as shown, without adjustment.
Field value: 525 mV
